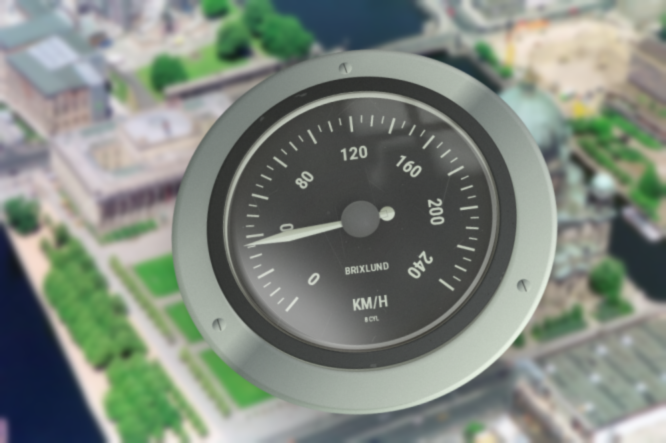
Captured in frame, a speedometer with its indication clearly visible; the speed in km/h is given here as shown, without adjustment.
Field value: 35 km/h
